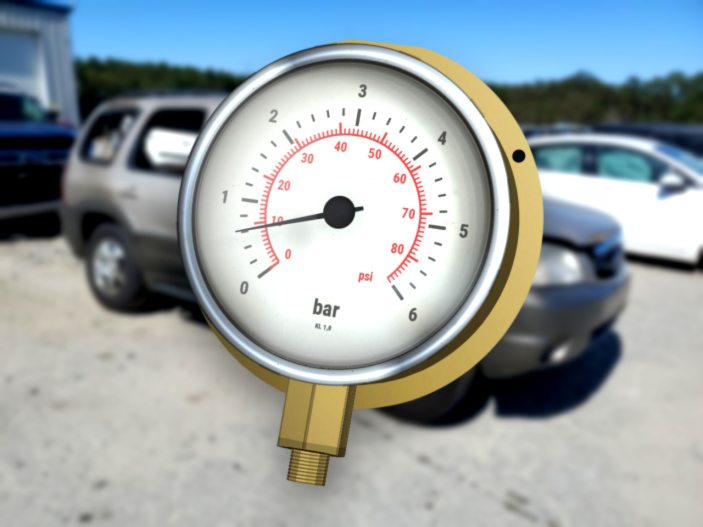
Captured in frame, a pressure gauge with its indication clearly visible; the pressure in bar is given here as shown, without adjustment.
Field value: 0.6 bar
